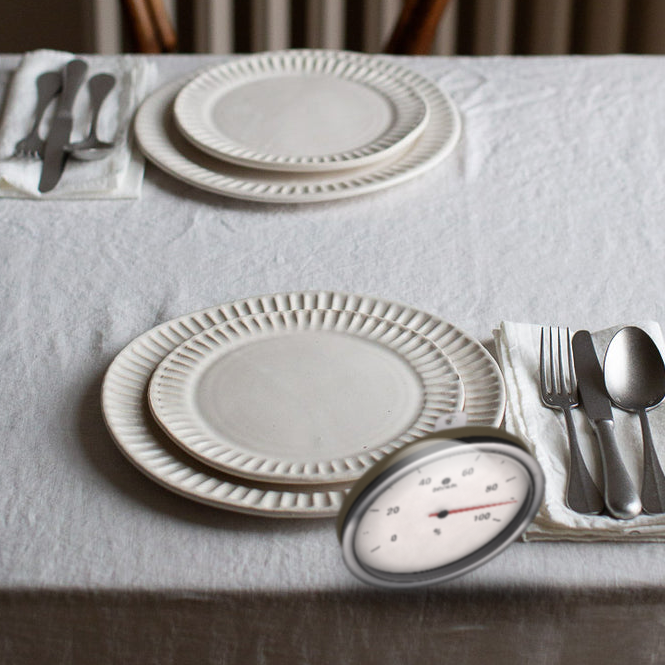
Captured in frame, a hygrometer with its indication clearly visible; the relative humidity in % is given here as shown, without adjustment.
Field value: 90 %
